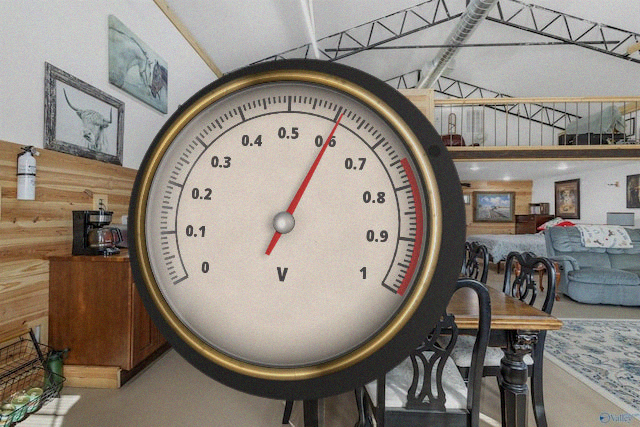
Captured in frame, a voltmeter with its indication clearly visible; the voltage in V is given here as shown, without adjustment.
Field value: 0.61 V
